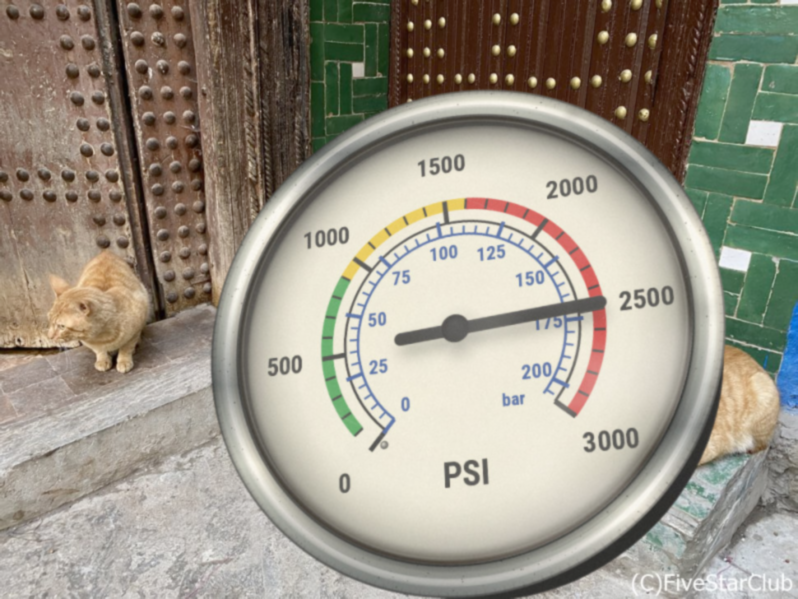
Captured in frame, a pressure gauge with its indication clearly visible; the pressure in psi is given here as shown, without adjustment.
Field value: 2500 psi
